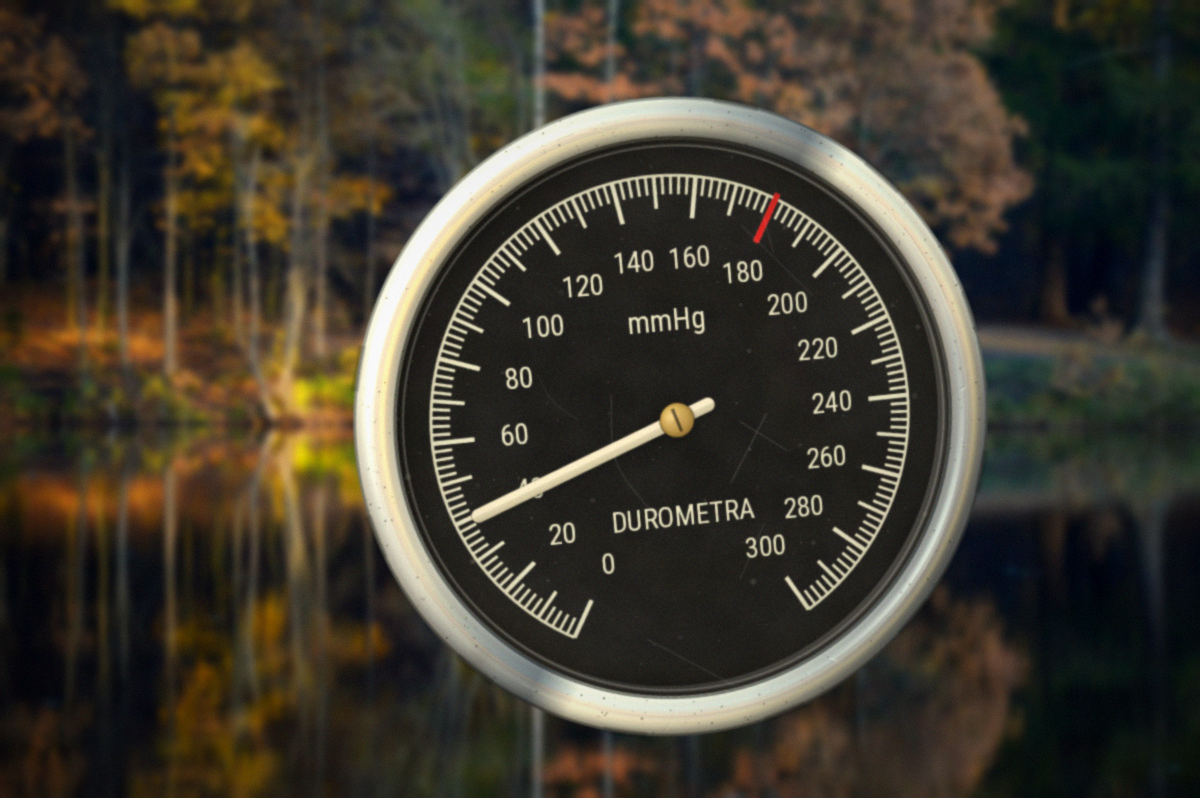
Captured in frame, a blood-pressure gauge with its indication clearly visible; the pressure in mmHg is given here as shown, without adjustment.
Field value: 40 mmHg
